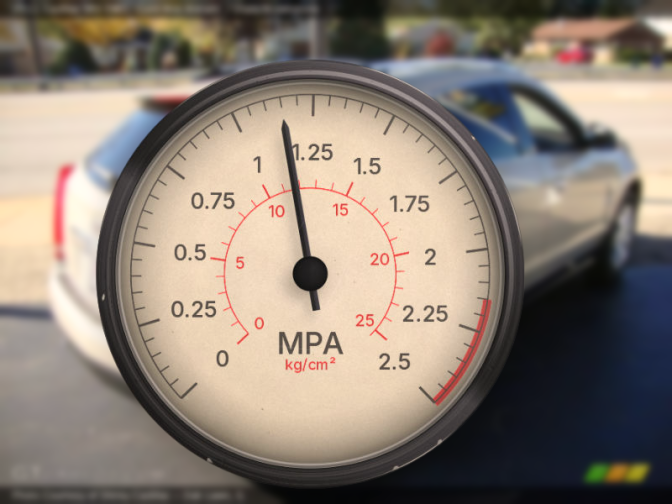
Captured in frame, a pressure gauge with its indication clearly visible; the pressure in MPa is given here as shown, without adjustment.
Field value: 1.15 MPa
